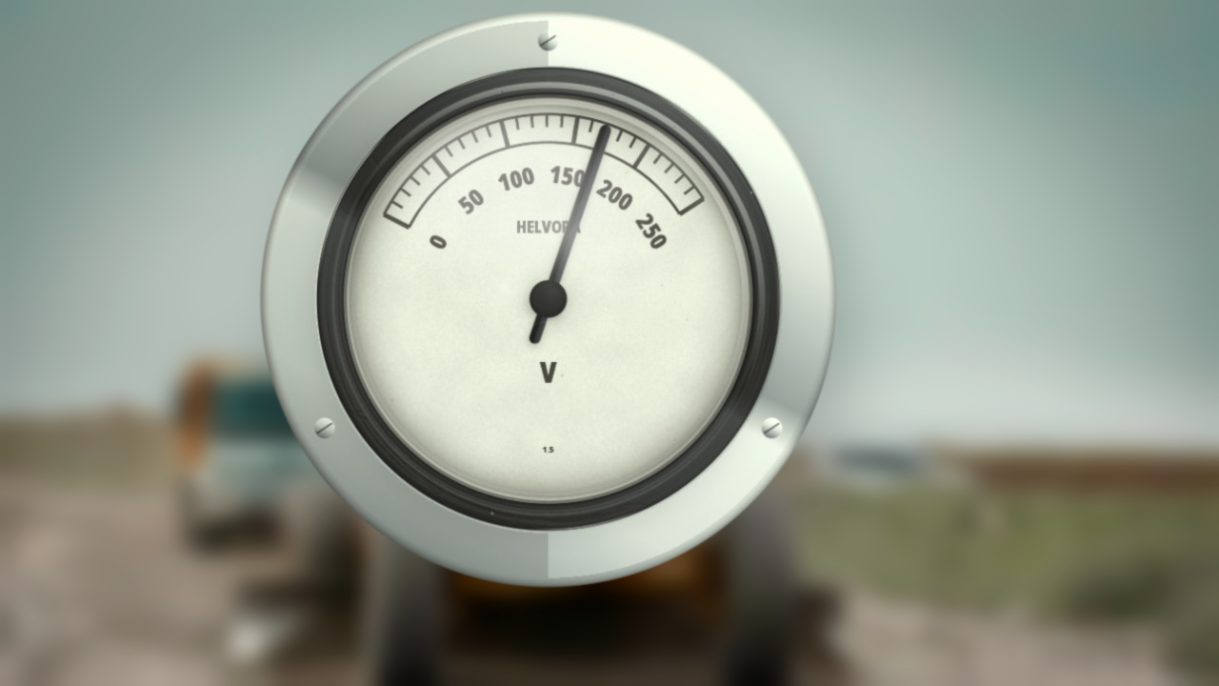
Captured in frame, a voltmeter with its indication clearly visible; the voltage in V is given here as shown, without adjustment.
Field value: 170 V
